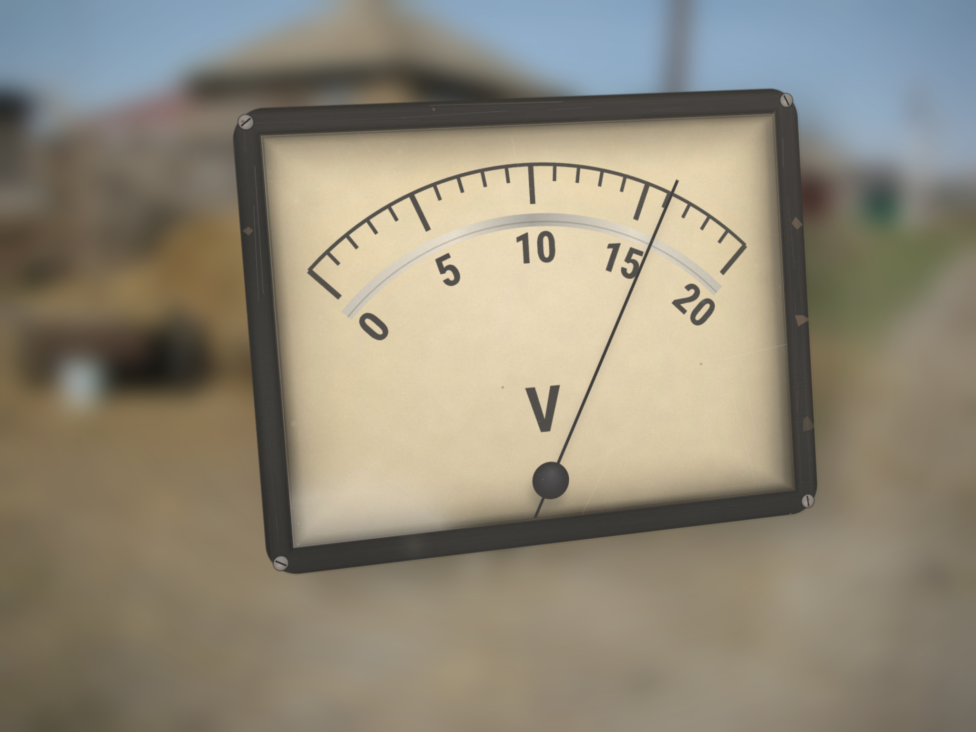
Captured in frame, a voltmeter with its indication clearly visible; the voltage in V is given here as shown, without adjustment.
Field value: 16 V
